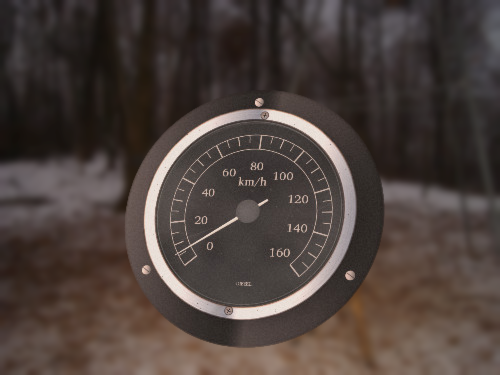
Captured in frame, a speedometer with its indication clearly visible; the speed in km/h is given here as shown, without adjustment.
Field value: 5 km/h
